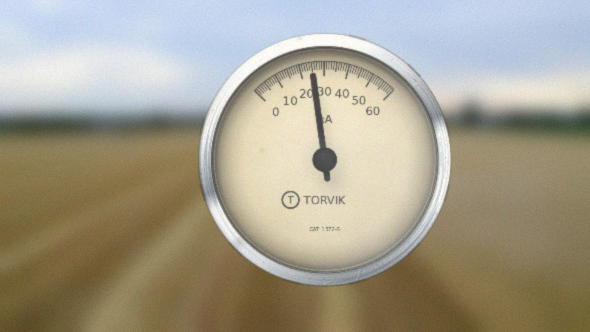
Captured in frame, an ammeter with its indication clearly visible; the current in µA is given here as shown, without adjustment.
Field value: 25 µA
